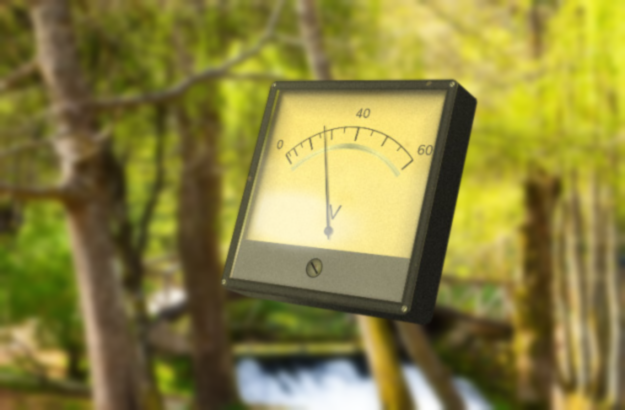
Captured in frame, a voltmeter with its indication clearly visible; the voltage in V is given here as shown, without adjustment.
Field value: 27.5 V
